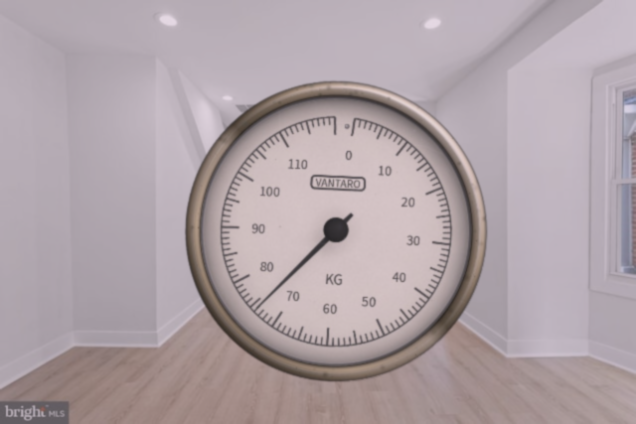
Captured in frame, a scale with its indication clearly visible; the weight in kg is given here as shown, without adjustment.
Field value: 74 kg
